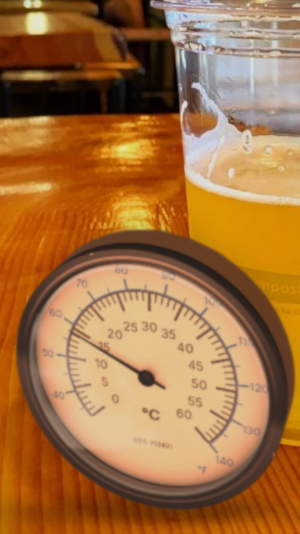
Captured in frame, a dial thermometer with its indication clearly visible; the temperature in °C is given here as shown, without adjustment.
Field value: 15 °C
